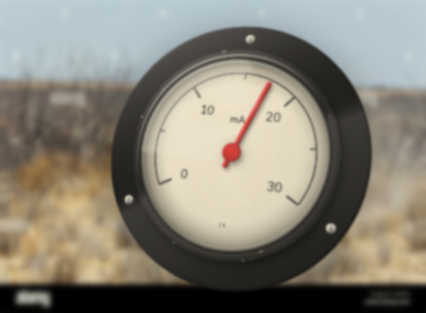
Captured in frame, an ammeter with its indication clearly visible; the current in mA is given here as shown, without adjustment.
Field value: 17.5 mA
